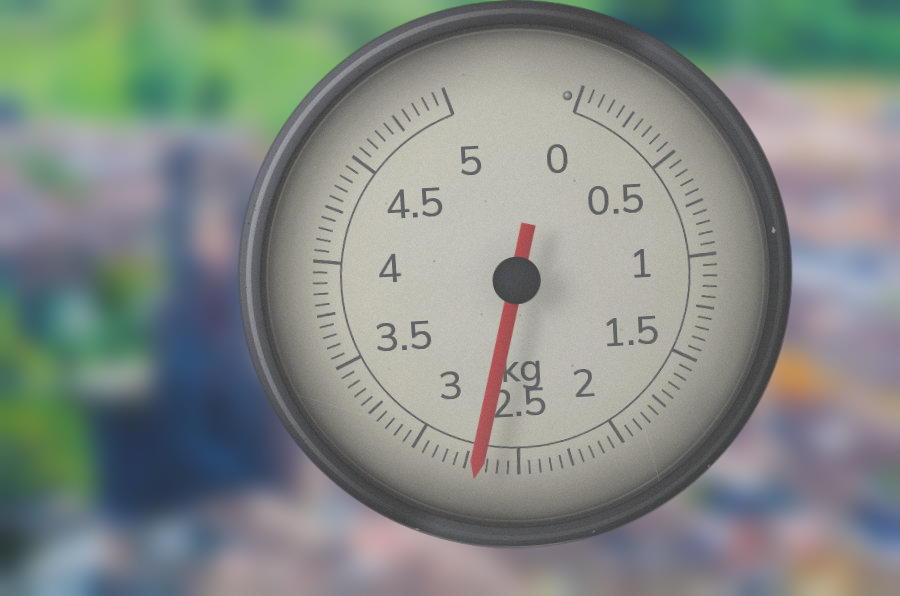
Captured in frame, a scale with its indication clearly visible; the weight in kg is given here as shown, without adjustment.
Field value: 2.7 kg
